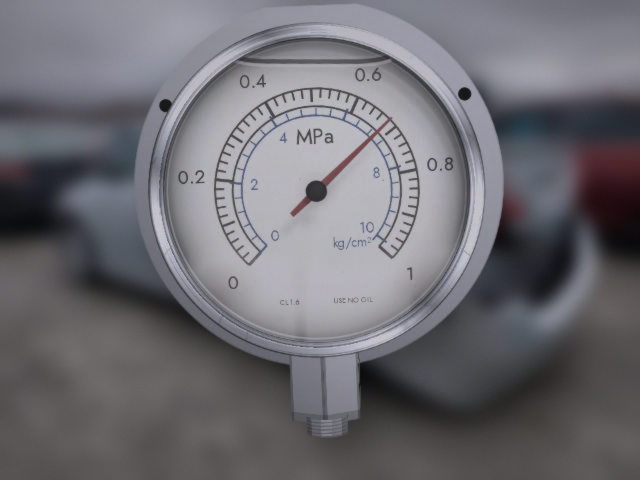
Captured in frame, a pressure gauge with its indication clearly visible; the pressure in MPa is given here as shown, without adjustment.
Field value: 0.68 MPa
